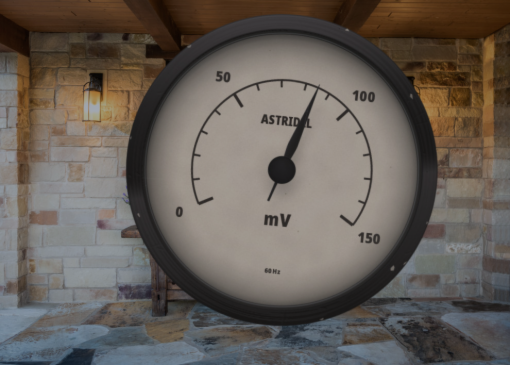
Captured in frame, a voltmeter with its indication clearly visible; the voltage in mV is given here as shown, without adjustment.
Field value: 85 mV
